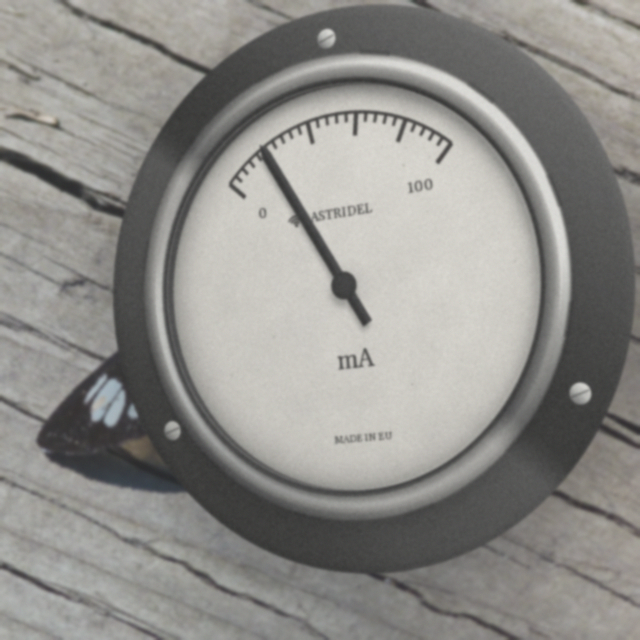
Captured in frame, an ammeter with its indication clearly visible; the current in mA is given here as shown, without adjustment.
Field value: 20 mA
